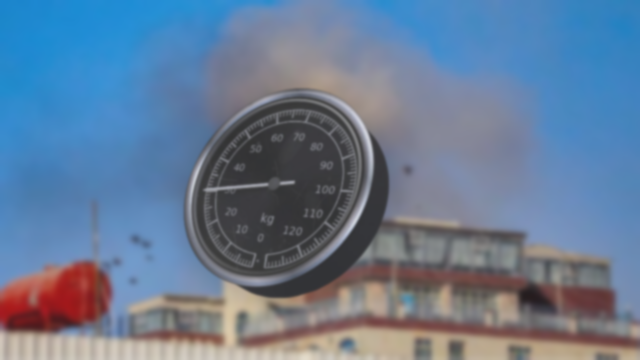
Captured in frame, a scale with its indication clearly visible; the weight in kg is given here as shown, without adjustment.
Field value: 30 kg
